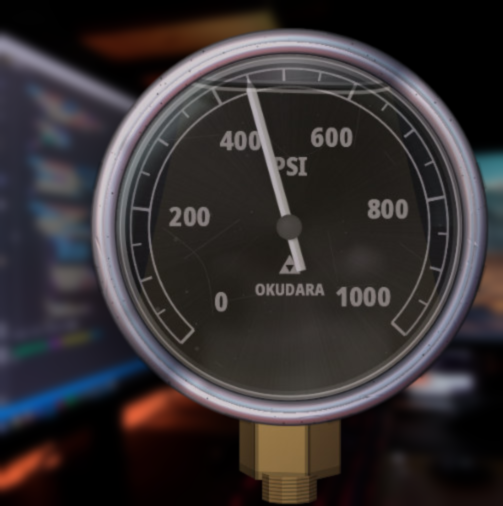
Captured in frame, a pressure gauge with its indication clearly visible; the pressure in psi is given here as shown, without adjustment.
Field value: 450 psi
